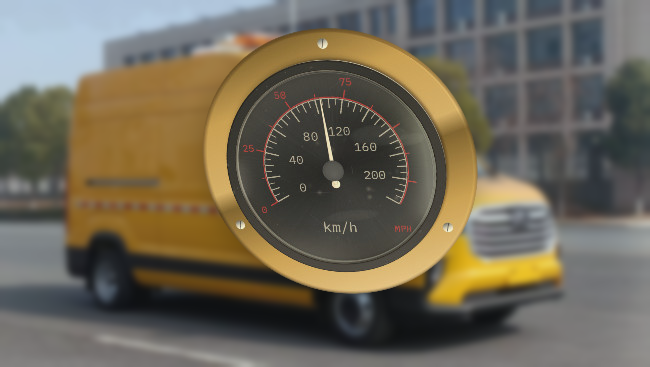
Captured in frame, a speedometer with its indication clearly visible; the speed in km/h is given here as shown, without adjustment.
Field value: 105 km/h
